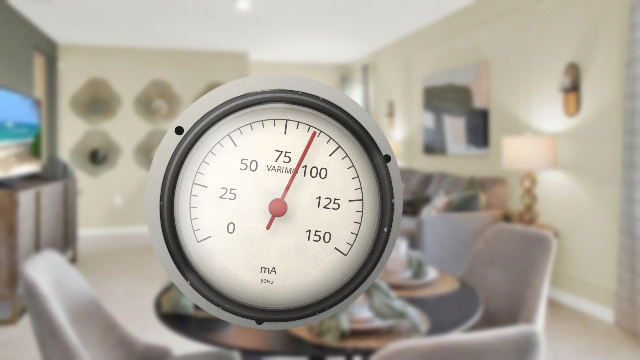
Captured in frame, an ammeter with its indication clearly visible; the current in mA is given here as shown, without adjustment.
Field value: 87.5 mA
